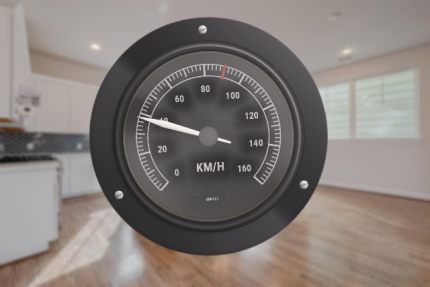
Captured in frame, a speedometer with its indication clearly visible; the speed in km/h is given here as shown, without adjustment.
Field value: 38 km/h
